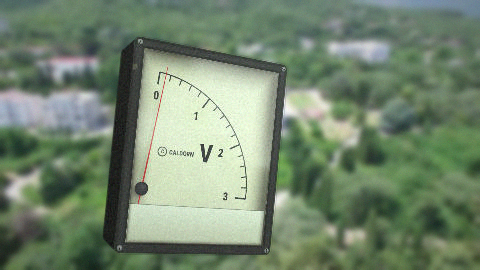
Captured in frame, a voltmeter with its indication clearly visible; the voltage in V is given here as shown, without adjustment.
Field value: 0.1 V
